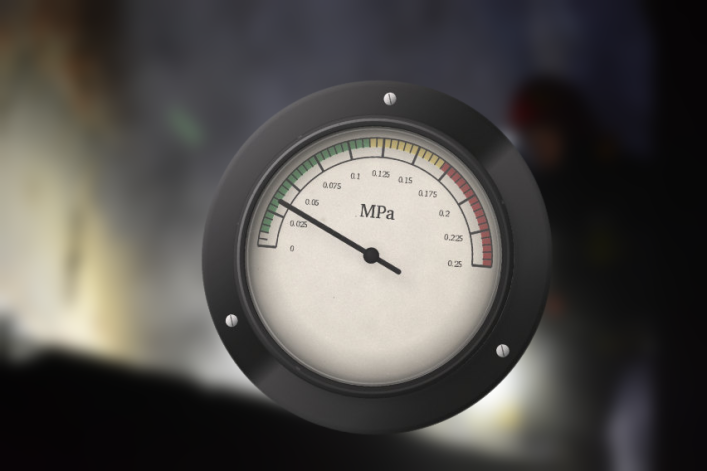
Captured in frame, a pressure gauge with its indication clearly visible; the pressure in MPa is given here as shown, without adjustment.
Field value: 0.035 MPa
